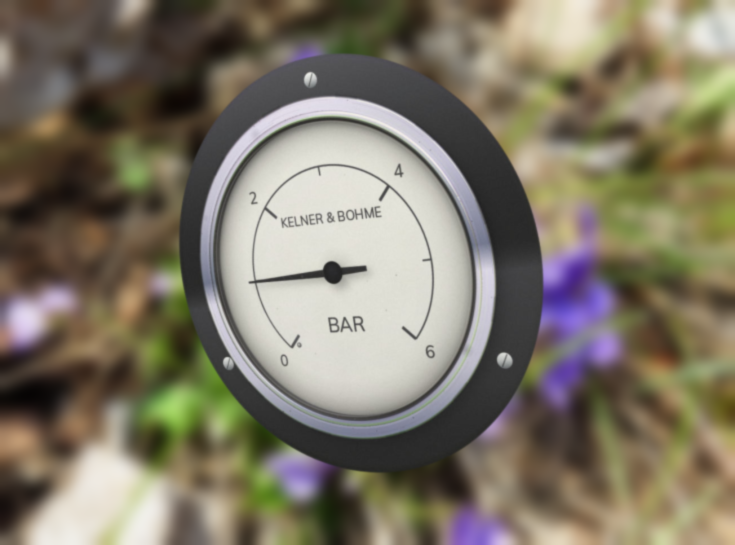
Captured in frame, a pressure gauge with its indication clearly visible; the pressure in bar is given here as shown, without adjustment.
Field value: 1 bar
